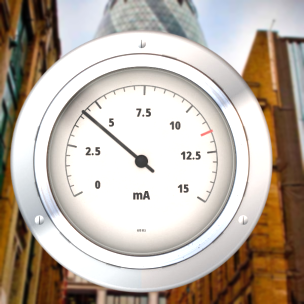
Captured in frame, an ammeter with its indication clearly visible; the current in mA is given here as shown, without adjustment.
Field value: 4.25 mA
